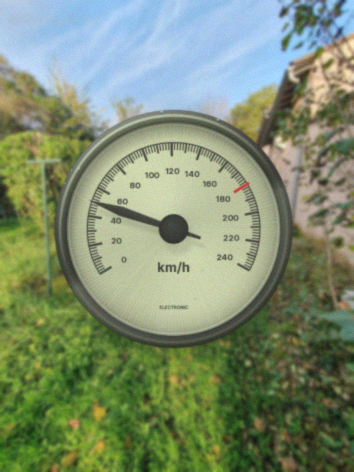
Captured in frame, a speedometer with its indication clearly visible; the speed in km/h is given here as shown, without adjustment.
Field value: 50 km/h
